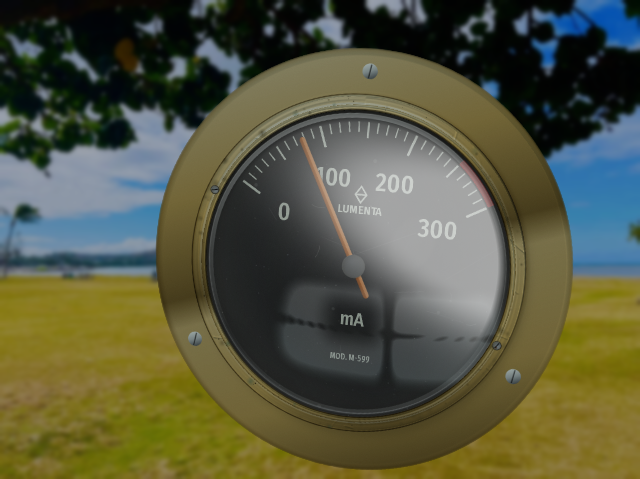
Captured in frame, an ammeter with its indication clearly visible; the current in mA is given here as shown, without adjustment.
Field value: 80 mA
